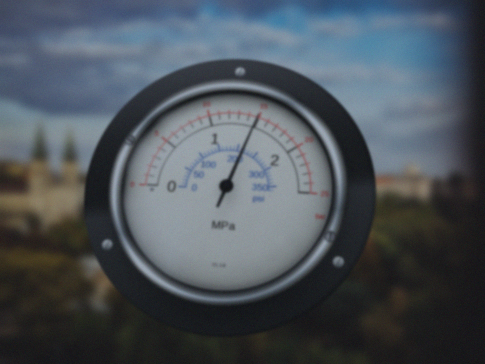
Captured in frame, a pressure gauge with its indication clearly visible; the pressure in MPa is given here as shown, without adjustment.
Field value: 1.5 MPa
